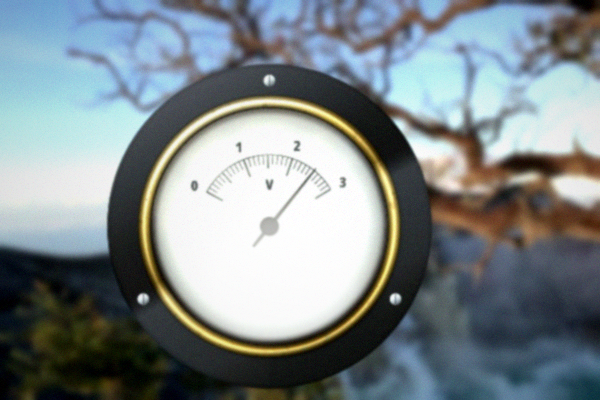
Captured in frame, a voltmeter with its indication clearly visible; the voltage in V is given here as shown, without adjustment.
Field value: 2.5 V
